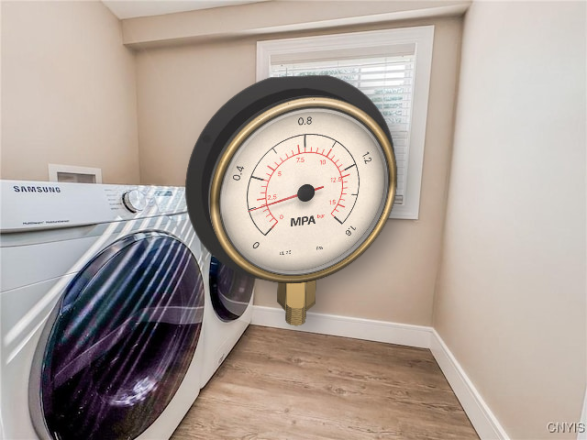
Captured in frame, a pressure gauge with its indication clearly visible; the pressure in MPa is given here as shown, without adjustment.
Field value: 0.2 MPa
